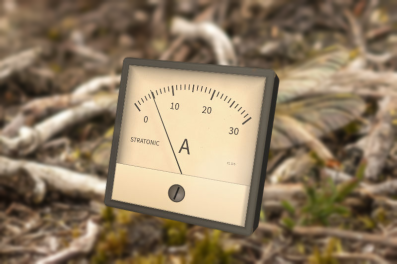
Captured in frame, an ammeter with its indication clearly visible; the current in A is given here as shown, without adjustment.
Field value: 5 A
